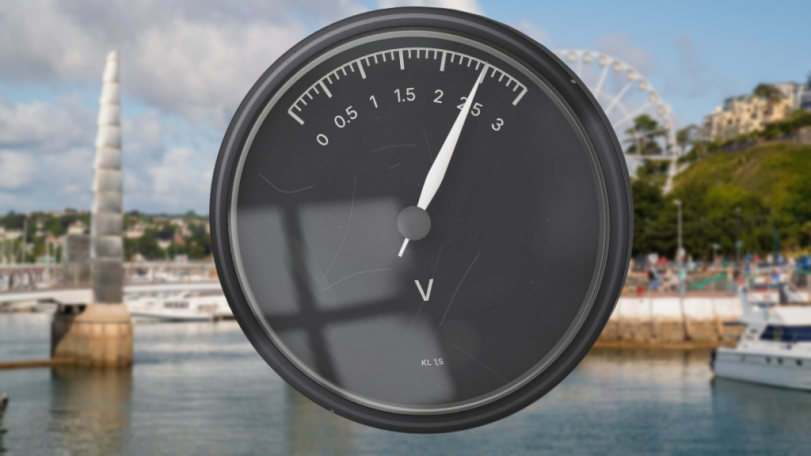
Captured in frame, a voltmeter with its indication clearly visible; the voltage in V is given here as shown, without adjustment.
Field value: 2.5 V
